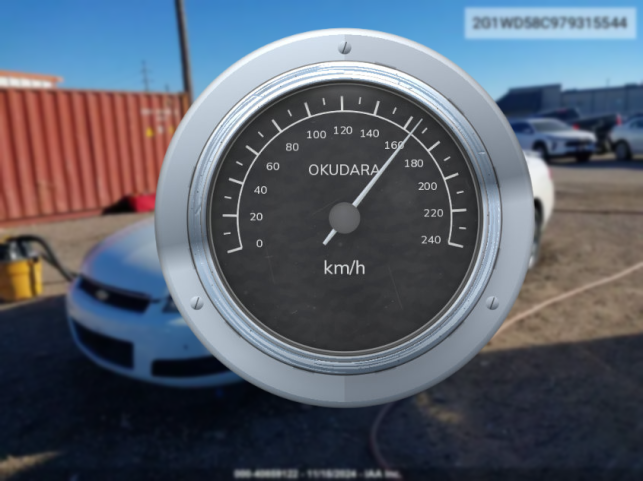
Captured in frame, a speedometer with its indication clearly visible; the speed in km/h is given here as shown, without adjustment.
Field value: 165 km/h
